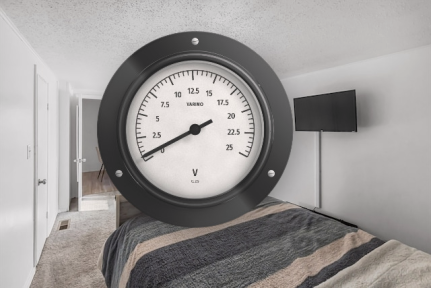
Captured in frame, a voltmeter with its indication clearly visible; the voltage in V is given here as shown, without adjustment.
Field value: 0.5 V
